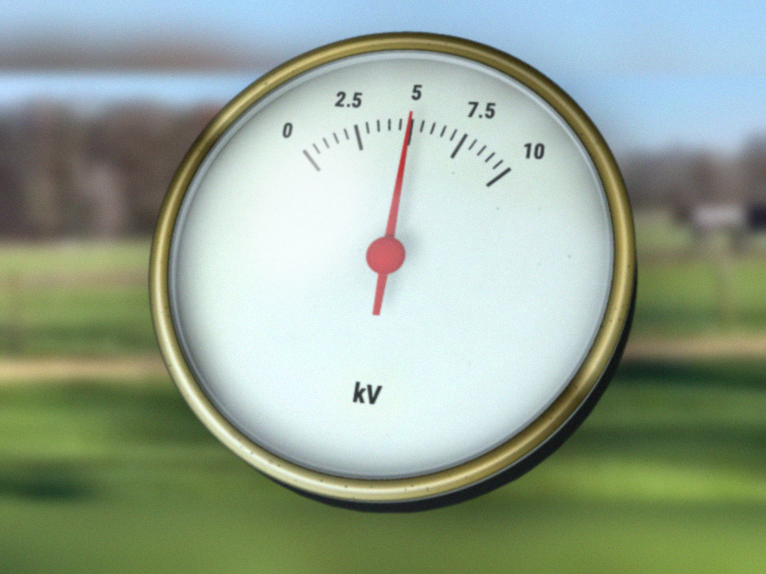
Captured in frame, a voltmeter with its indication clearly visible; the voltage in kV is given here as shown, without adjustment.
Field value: 5 kV
